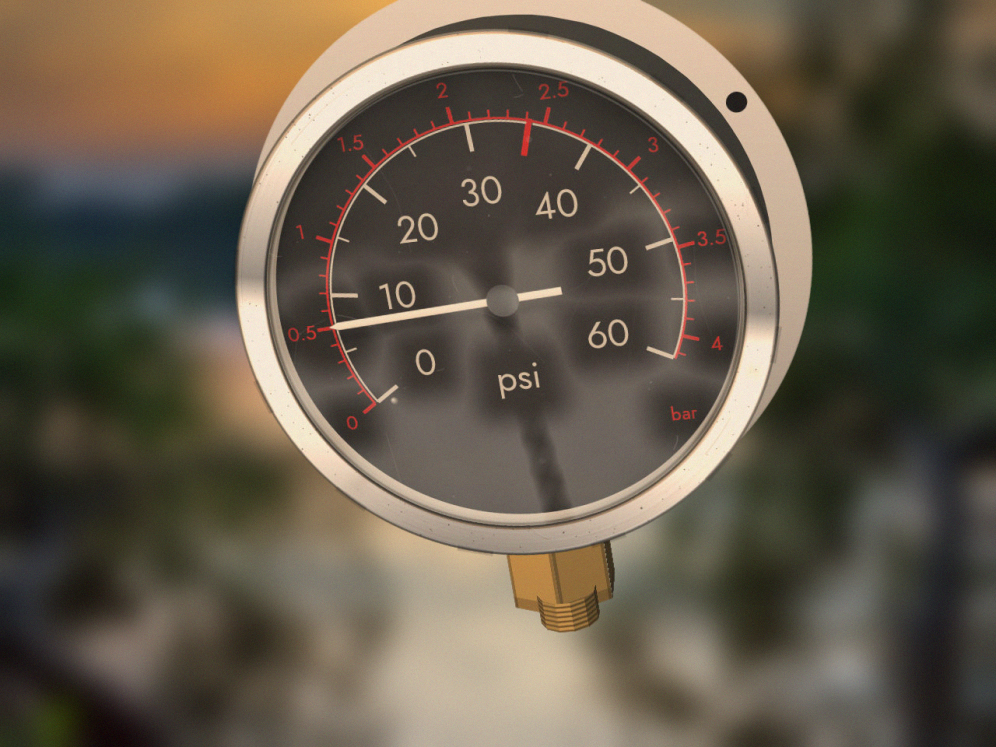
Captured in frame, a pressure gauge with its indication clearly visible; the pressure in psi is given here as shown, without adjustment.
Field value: 7.5 psi
